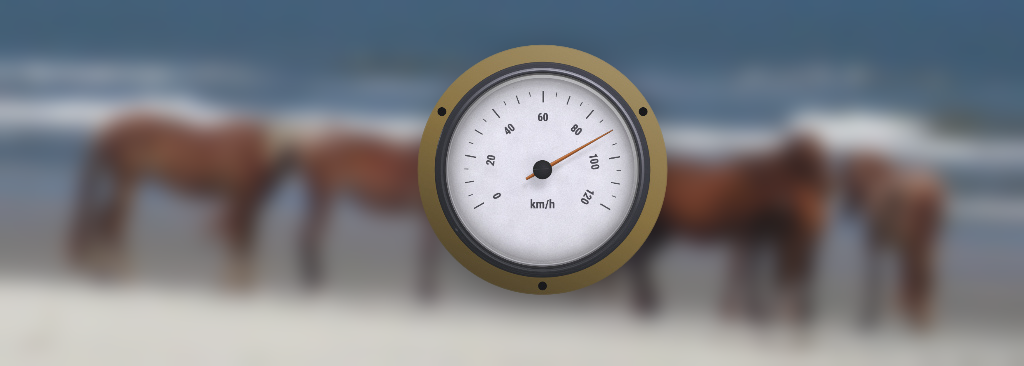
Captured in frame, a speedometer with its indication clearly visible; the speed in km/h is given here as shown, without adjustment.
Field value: 90 km/h
